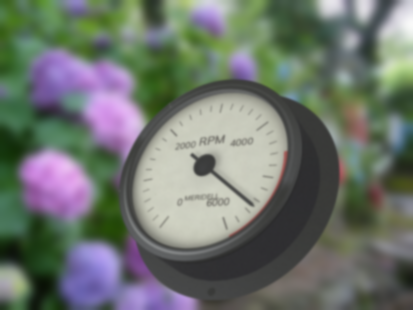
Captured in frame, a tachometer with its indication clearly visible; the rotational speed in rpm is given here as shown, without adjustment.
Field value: 5500 rpm
